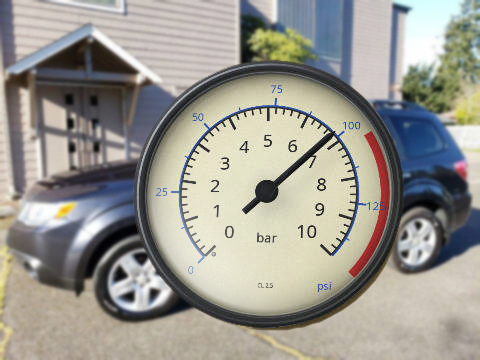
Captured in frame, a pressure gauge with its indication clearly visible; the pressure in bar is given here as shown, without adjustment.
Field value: 6.8 bar
